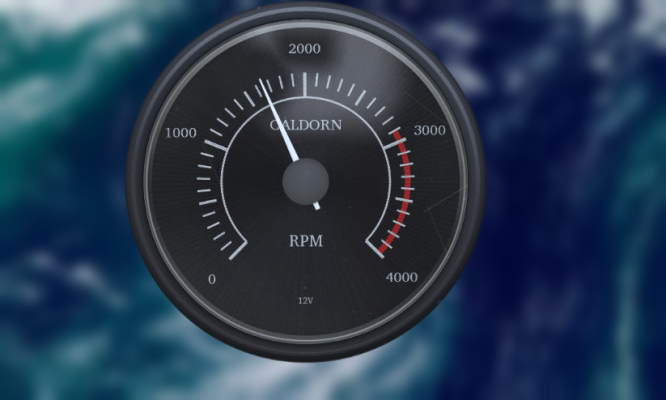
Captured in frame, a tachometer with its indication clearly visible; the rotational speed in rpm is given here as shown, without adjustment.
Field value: 1650 rpm
